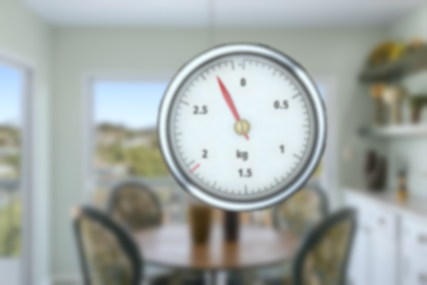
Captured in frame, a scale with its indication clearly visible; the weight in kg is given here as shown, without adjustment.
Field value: 2.85 kg
